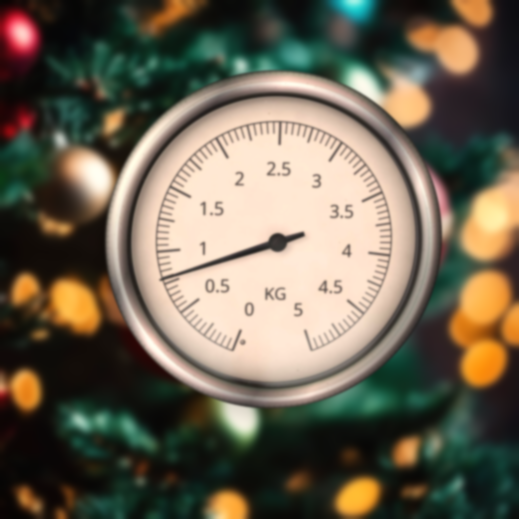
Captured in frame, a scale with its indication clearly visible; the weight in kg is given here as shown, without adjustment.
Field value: 0.8 kg
